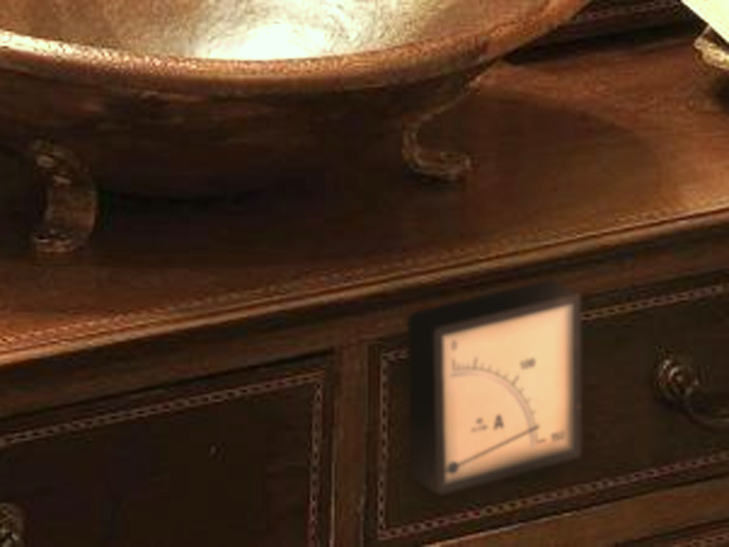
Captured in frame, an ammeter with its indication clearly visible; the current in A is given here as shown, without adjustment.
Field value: 140 A
